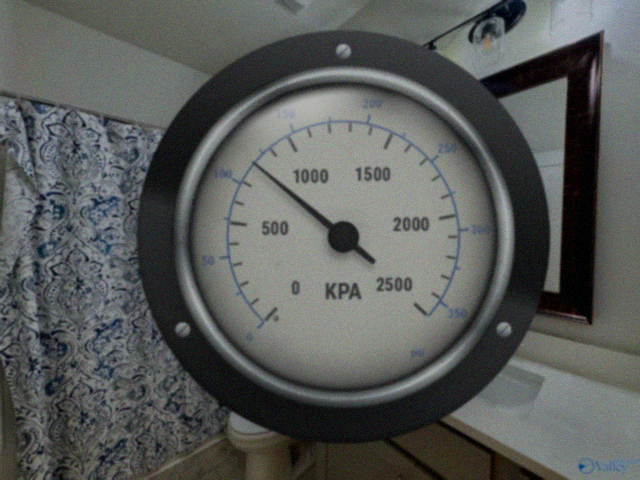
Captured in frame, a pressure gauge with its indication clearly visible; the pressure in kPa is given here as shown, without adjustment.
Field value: 800 kPa
